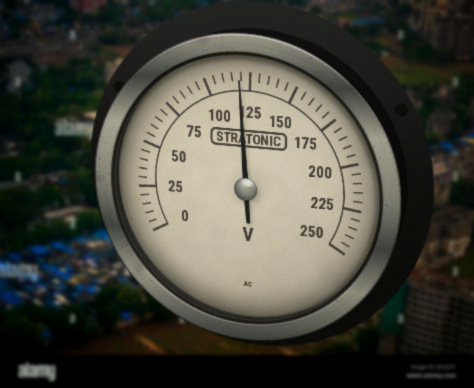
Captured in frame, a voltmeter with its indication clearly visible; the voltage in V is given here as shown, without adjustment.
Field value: 120 V
